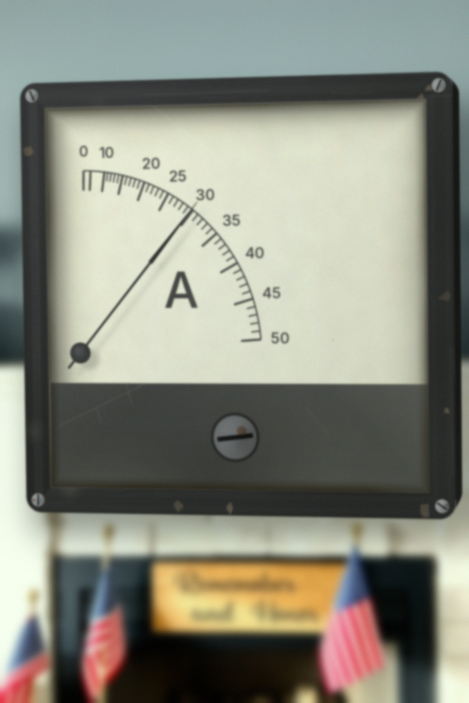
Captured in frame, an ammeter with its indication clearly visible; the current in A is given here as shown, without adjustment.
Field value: 30 A
